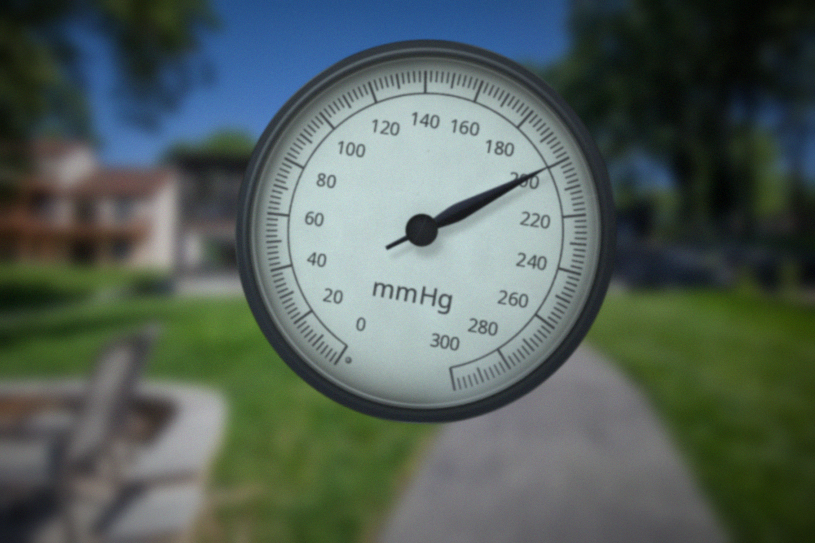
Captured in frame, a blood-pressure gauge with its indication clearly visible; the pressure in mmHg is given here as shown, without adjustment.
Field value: 200 mmHg
